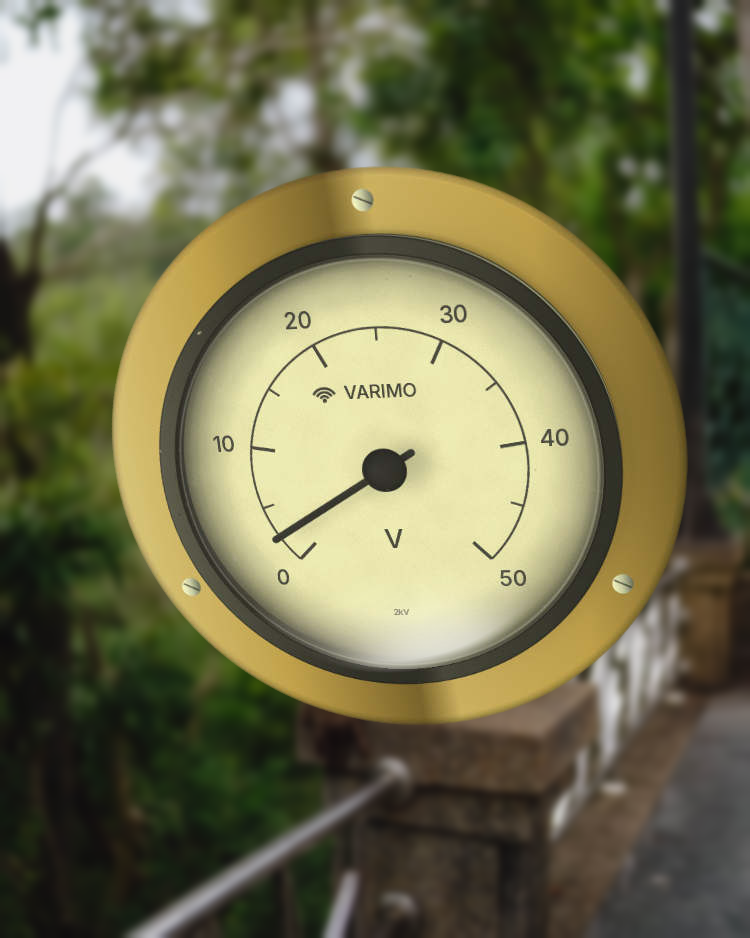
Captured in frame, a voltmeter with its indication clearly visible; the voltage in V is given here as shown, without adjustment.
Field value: 2.5 V
